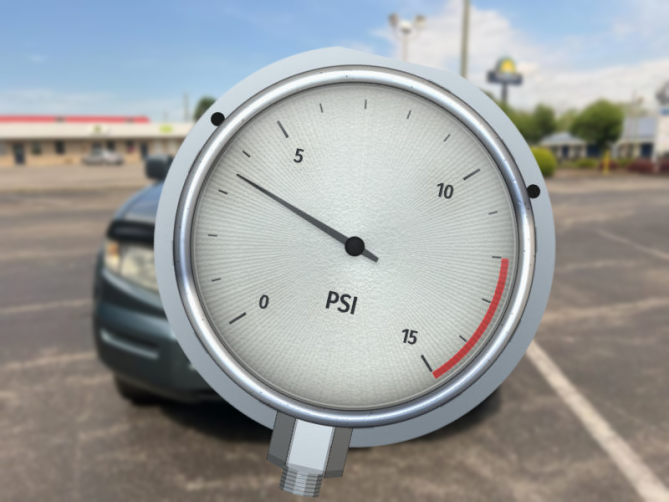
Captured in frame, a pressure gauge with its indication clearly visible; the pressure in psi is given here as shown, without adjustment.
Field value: 3.5 psi
